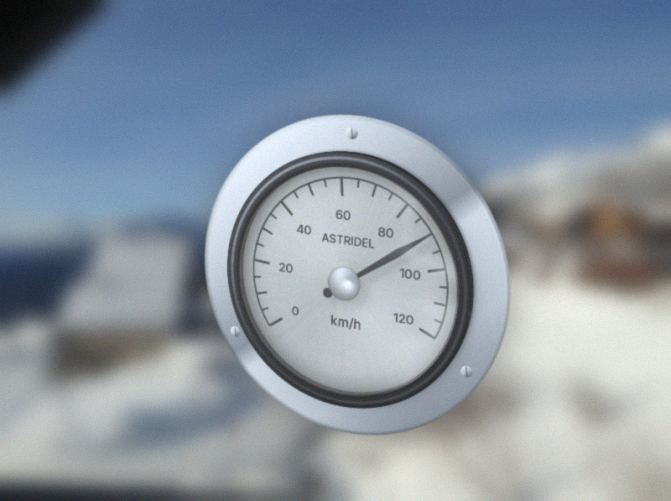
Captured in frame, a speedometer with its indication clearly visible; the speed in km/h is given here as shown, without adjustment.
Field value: 90 km/h
